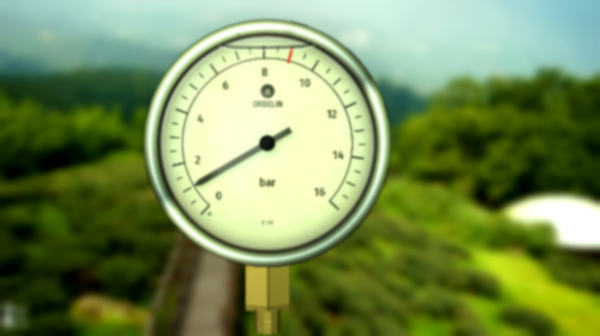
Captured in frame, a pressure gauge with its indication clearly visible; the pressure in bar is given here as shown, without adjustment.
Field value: 1 bar
